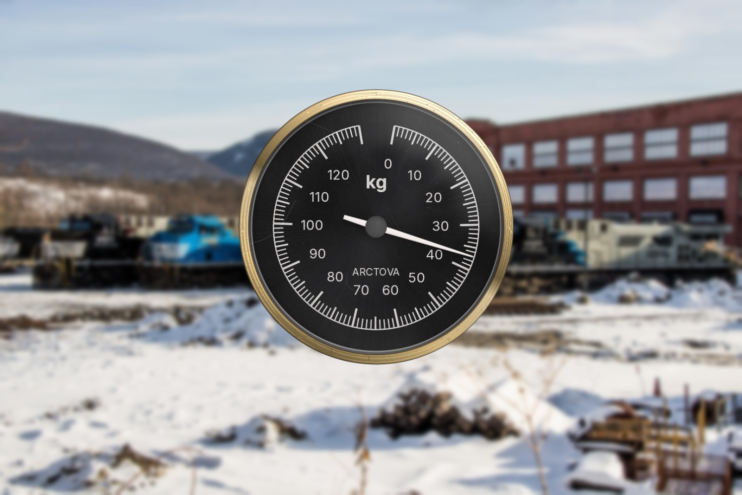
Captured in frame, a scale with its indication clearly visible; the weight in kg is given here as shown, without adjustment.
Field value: 37 kg
